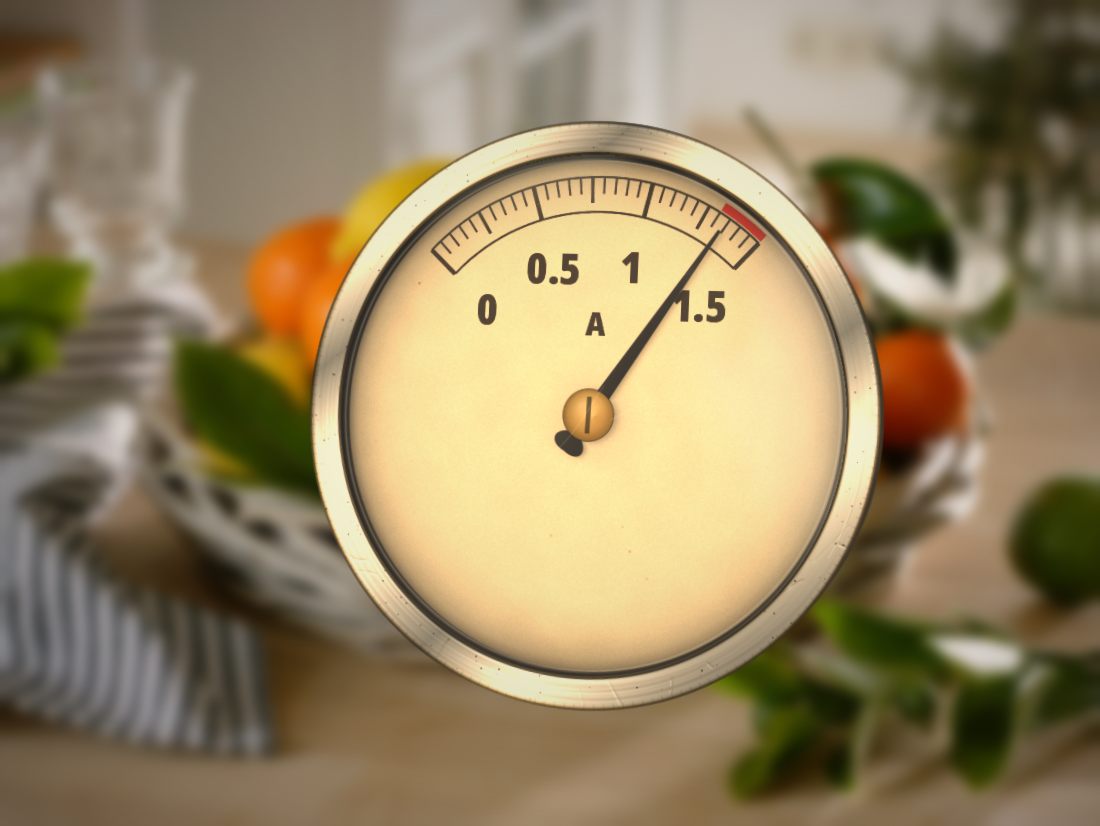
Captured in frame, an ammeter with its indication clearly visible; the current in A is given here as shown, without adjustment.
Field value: 1.35 A
